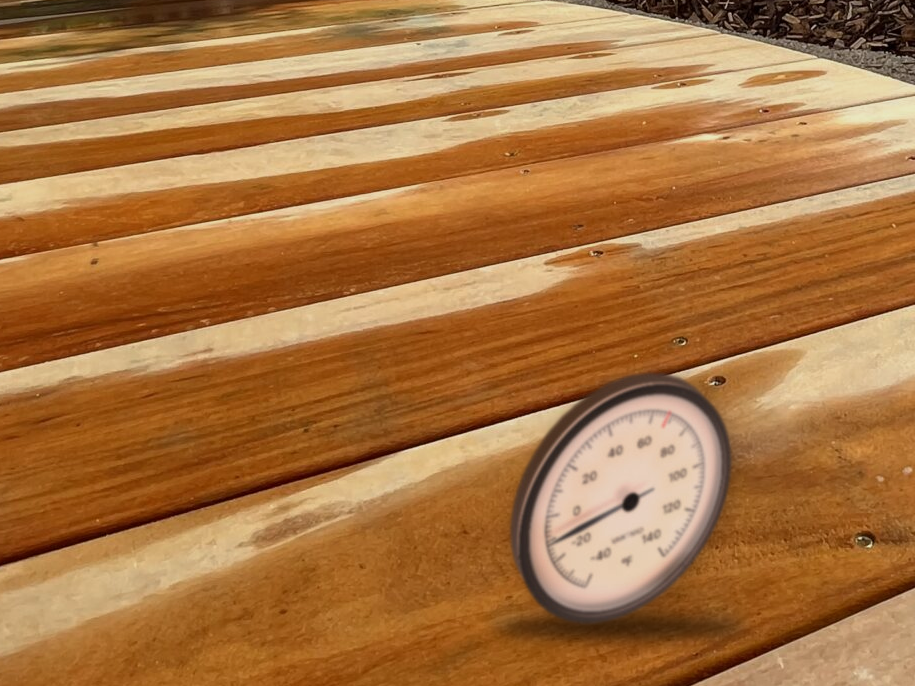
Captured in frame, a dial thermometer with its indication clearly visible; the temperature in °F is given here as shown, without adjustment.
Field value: -10 °F
